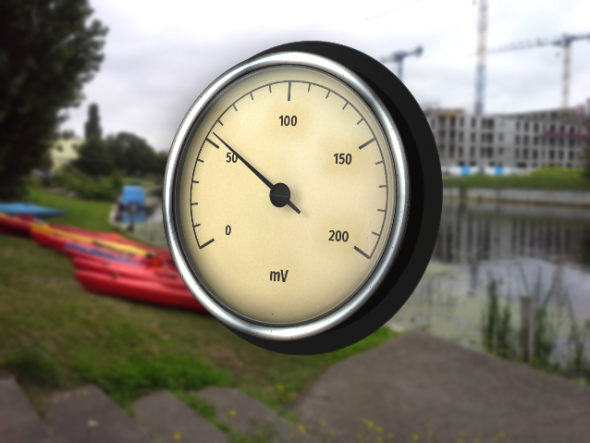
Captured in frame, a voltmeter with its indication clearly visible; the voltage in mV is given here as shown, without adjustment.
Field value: 55 mV
